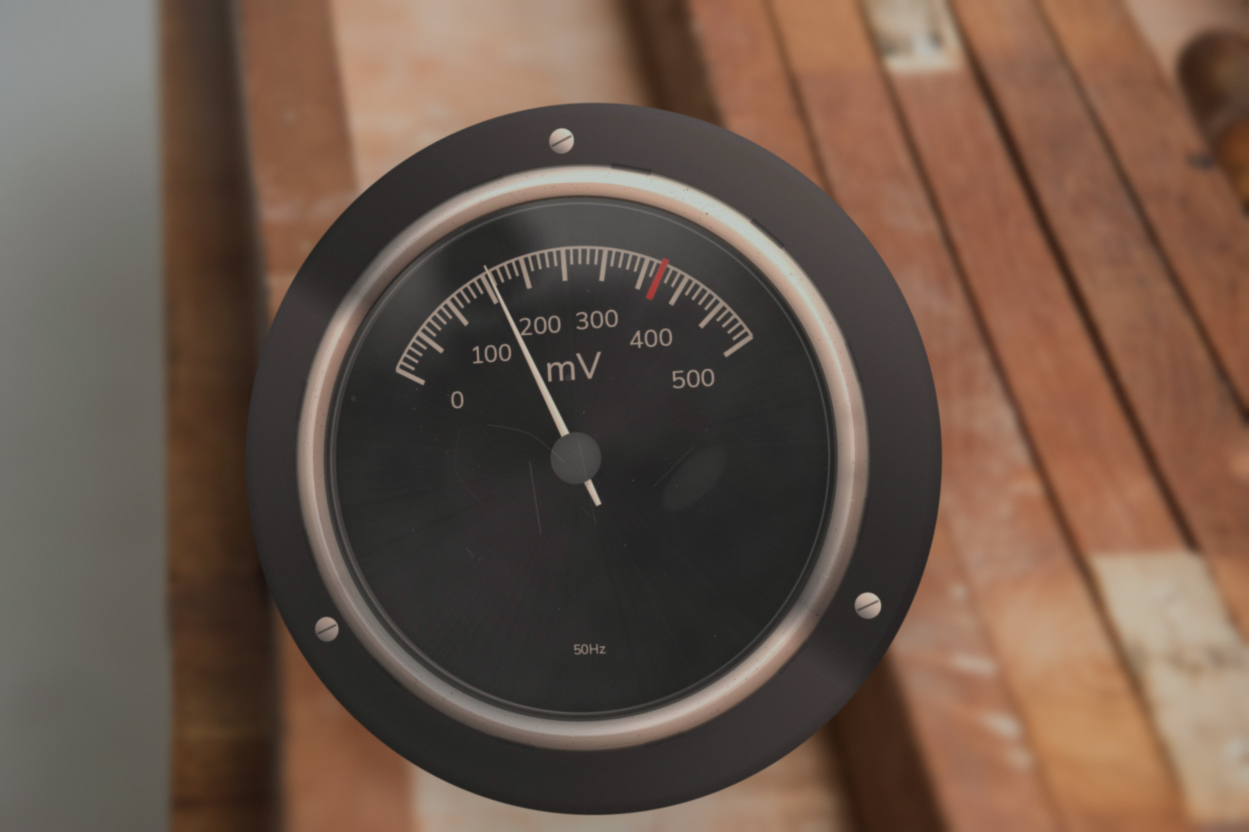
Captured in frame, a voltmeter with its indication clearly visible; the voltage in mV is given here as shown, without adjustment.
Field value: 160 mV
